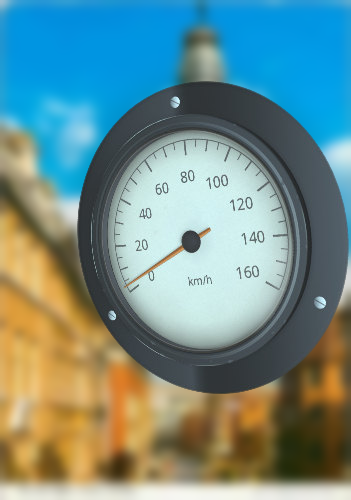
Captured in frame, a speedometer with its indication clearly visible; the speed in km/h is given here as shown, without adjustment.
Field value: 2.5 km/h
